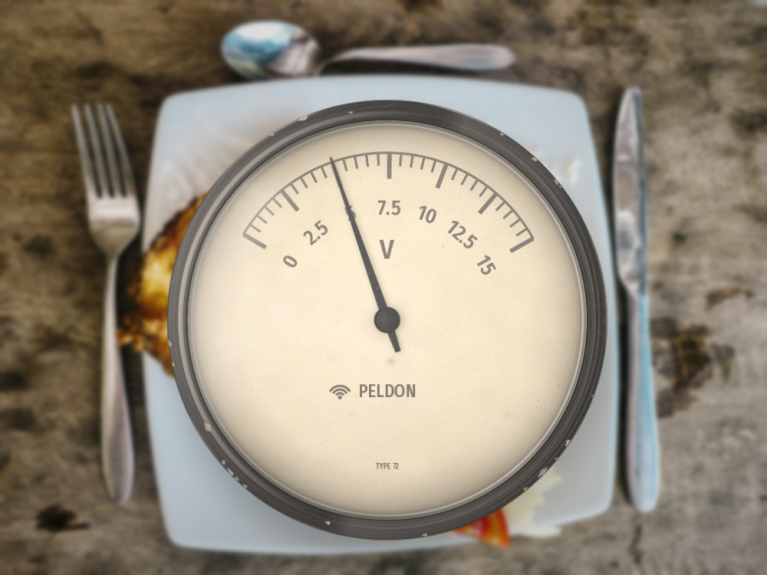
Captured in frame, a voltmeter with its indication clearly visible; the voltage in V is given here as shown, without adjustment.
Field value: 5 V
